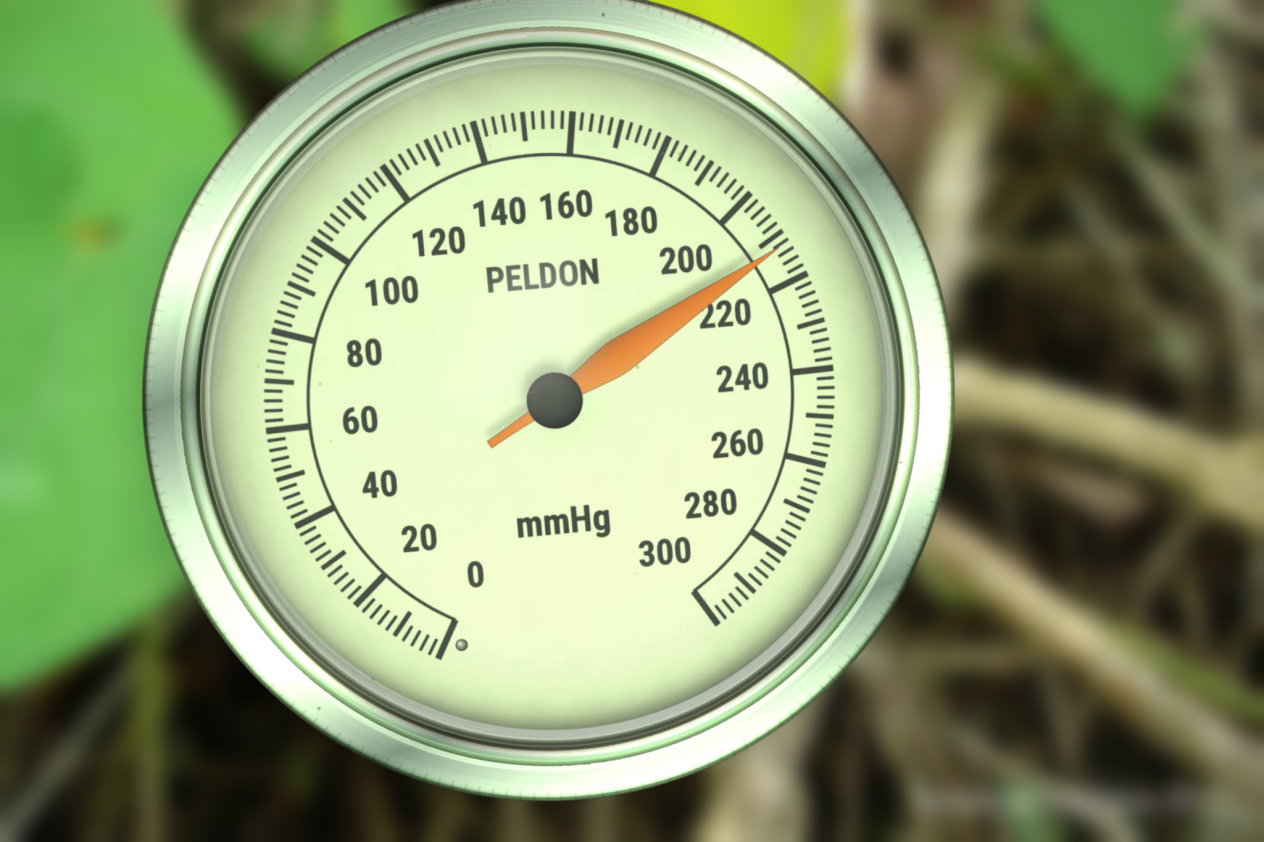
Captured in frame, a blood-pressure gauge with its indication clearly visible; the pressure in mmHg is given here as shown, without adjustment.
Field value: 212 mmHg
